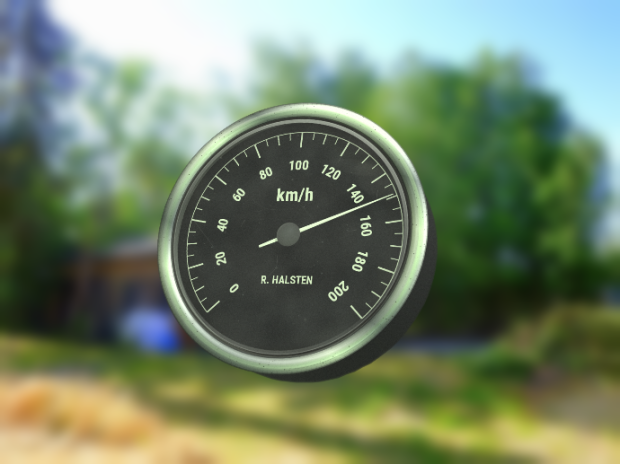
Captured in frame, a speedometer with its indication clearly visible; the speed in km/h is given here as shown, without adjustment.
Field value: 150 km/h
